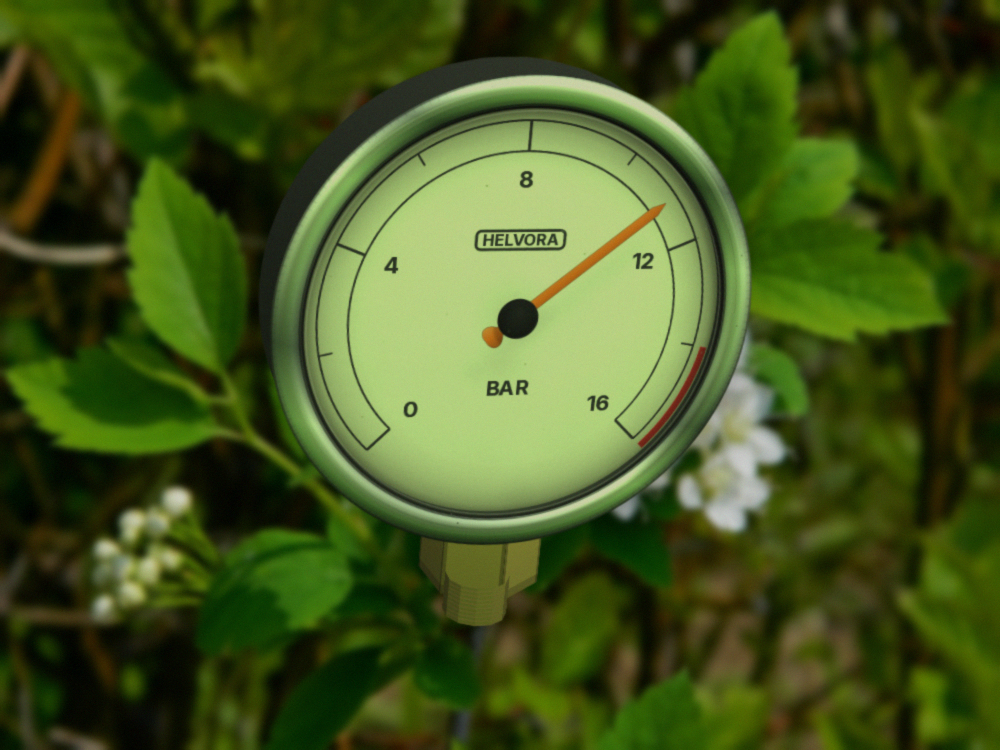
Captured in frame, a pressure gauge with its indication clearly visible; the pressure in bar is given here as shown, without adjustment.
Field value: 11 bar
